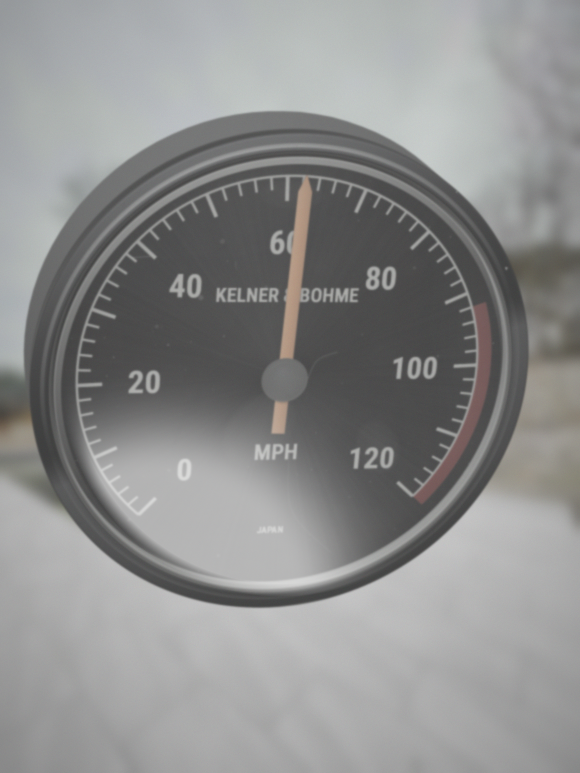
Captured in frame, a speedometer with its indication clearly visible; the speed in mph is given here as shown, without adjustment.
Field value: 62 mph
